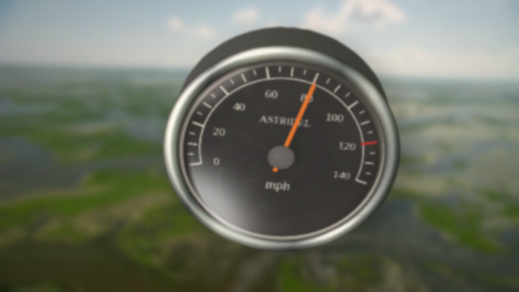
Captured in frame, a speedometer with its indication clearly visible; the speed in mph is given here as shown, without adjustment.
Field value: 80 mph
